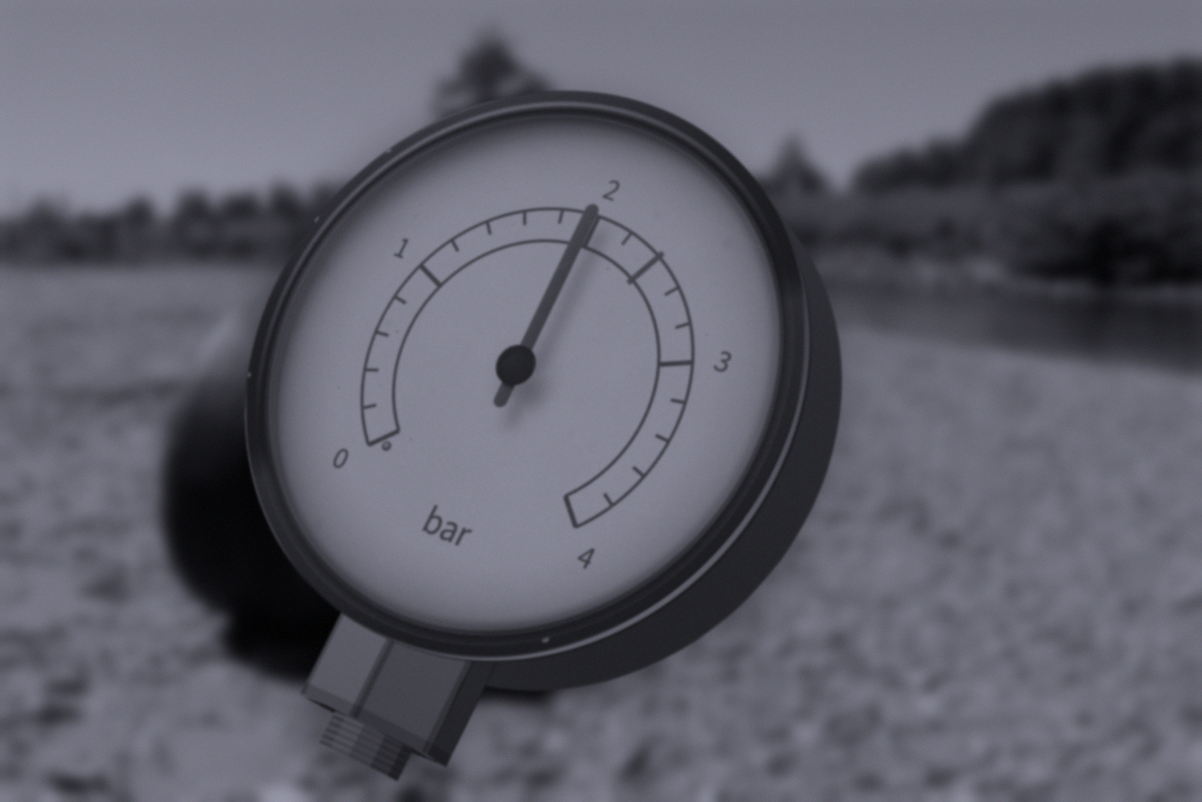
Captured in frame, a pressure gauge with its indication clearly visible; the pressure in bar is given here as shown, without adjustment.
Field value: 2 bar
